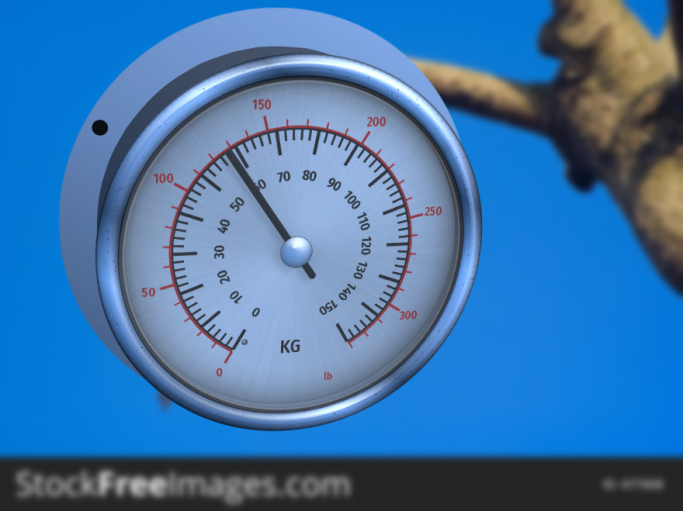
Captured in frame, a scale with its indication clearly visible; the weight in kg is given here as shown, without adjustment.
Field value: 58 kg
